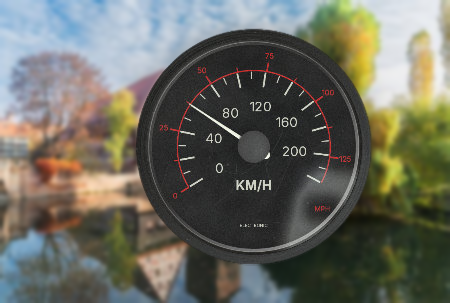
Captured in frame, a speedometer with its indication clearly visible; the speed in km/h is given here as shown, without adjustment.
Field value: 60 km/h
